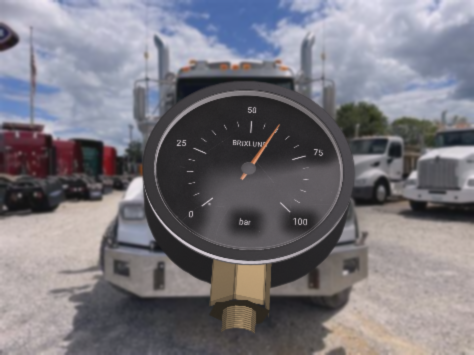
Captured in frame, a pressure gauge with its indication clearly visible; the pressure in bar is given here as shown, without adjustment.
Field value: 60 bar
